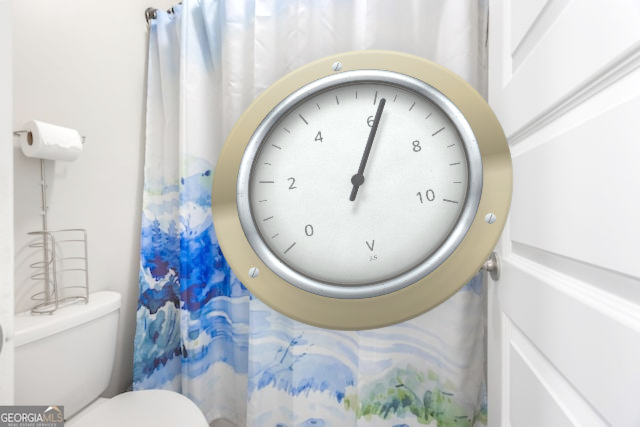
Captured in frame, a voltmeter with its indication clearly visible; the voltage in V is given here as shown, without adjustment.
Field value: 6.25 V
